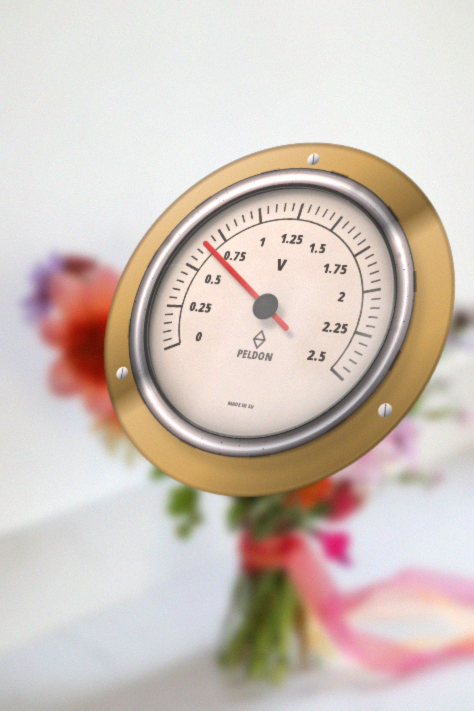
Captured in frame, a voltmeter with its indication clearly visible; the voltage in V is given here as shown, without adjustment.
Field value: 0.65 V
